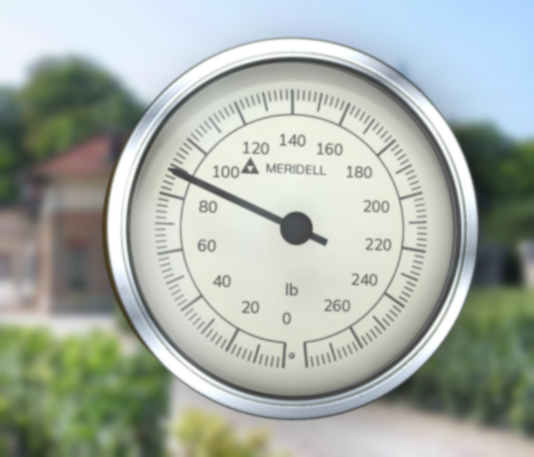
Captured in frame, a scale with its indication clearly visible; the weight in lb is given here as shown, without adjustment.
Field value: 88 lb
